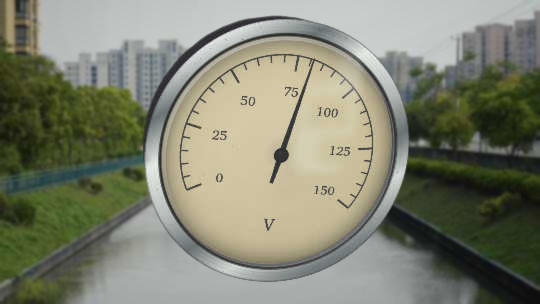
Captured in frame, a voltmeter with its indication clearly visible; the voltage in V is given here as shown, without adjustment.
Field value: 80 V
